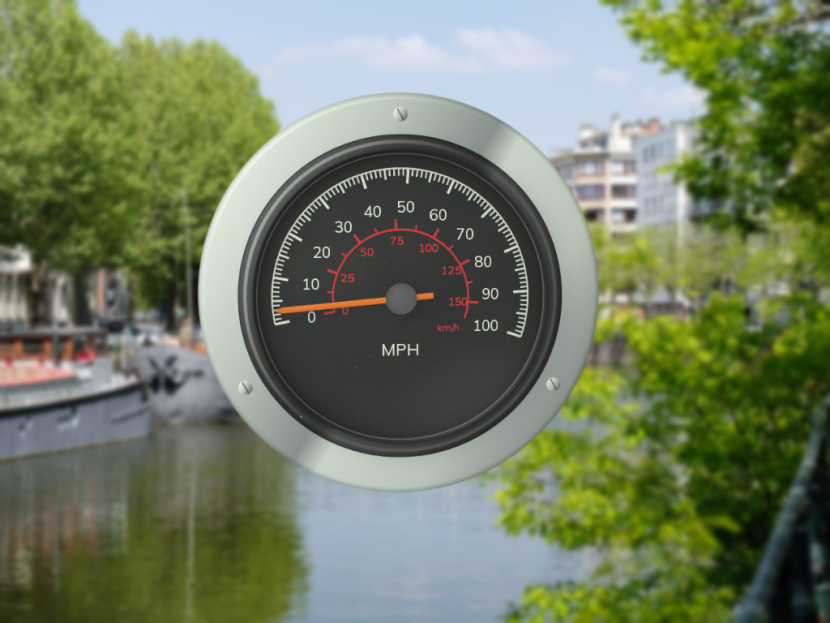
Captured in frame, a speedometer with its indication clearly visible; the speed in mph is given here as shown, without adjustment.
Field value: 3 mph
